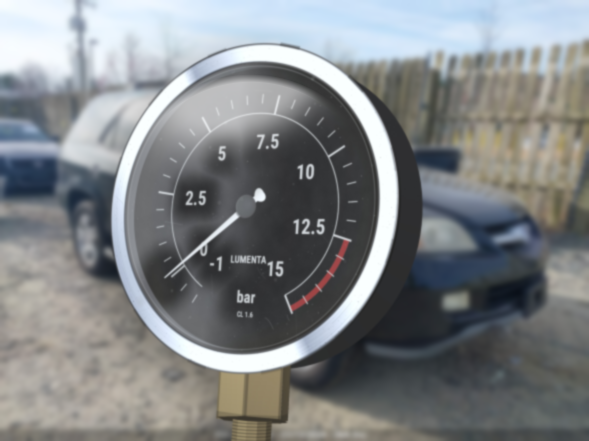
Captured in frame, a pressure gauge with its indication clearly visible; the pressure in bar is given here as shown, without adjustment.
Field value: 0 bar
